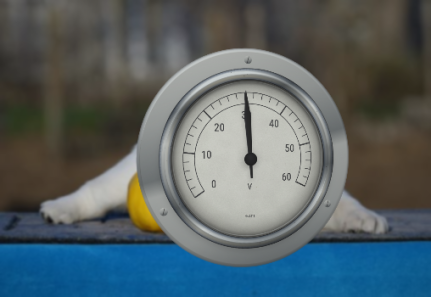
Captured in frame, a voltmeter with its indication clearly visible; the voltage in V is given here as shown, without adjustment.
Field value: 30 V
